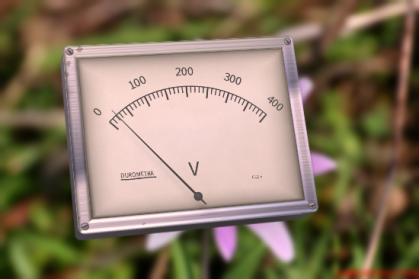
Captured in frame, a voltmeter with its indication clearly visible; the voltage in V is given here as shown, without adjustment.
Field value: 20 V
